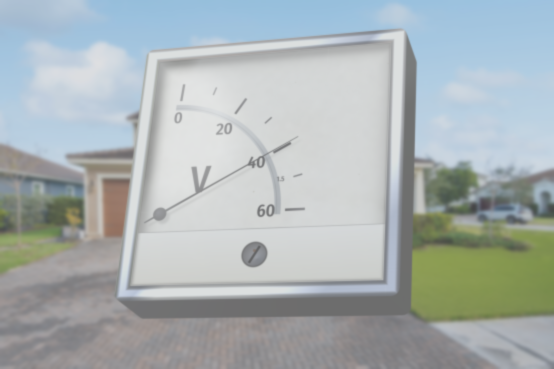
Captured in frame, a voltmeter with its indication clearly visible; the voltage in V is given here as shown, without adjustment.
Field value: 40 V
